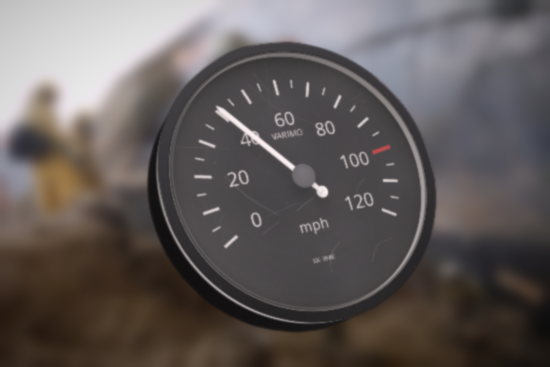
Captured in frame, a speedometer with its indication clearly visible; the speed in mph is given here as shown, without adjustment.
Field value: 40 mph
